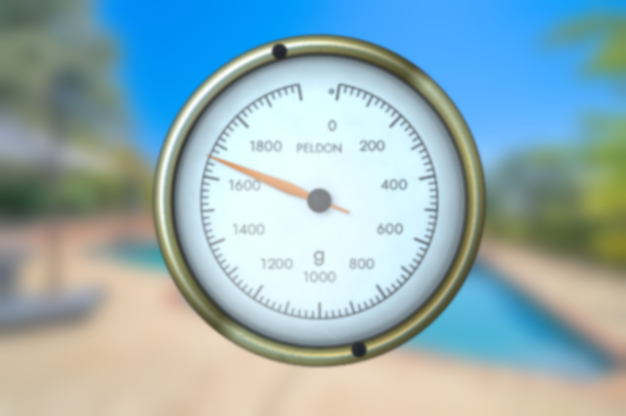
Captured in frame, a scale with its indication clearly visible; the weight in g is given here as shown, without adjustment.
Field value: 1660 g
